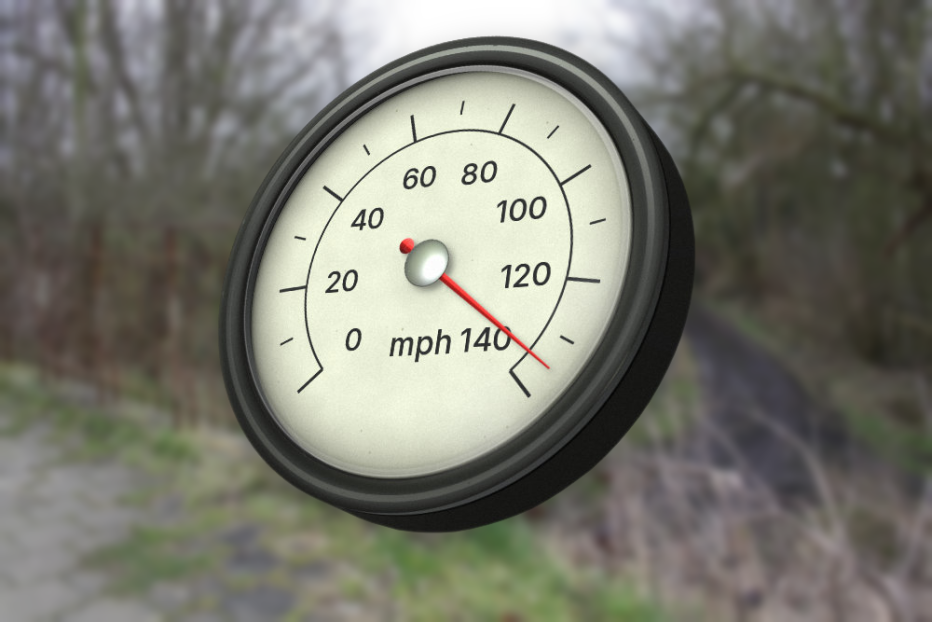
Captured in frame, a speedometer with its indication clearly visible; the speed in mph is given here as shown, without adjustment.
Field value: 135 mph
